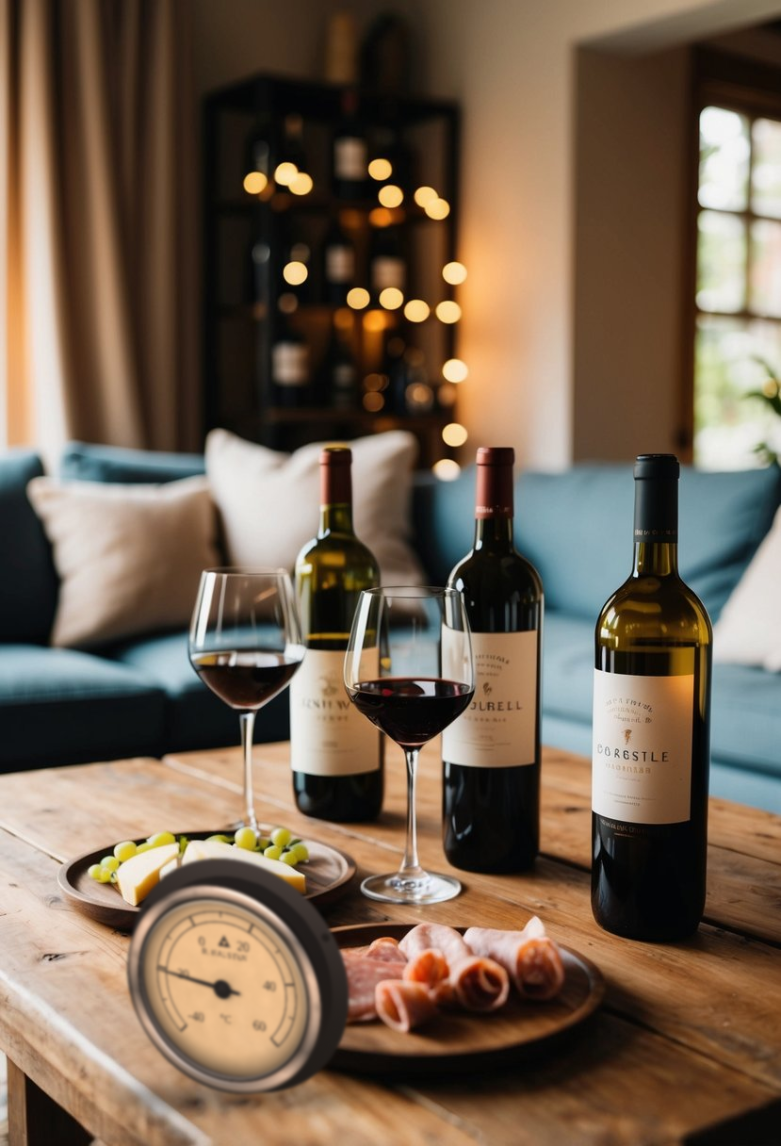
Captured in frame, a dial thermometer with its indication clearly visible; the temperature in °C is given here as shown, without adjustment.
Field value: -20 °C
